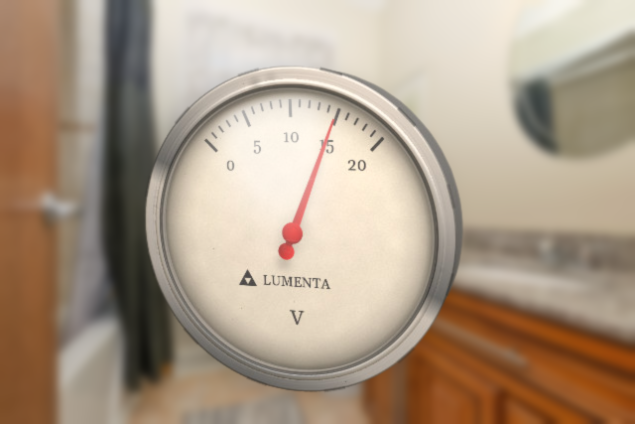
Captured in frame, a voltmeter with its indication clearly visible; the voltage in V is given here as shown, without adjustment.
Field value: 15 V
